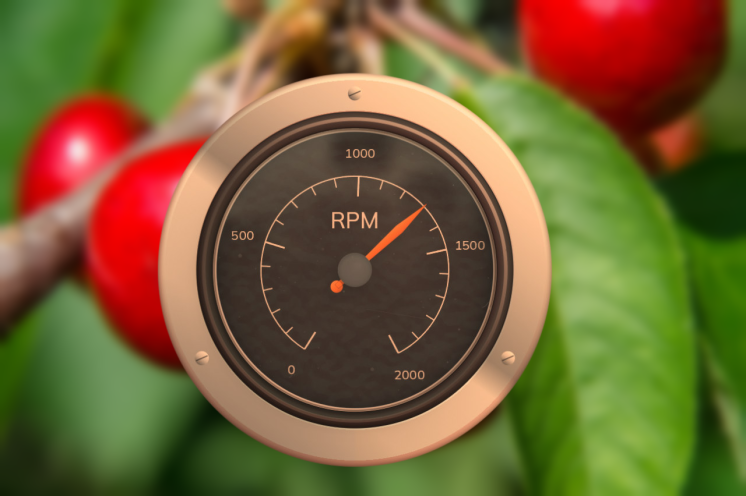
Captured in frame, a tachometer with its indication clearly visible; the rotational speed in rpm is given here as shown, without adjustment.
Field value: 1300 rpm
